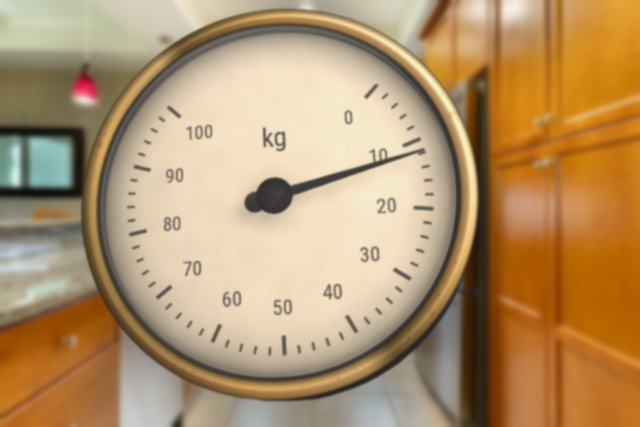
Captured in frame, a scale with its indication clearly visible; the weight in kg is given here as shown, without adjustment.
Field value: 12 kg
